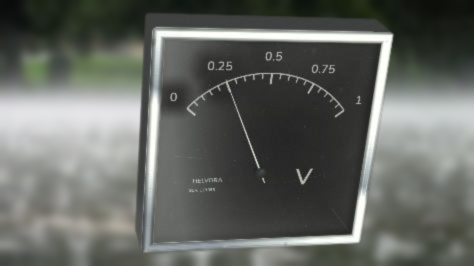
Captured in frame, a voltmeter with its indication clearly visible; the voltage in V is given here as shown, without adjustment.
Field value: 0.25 V
